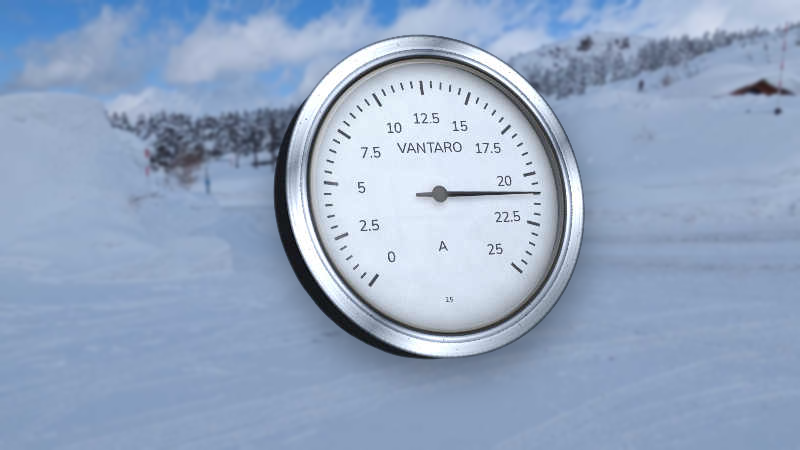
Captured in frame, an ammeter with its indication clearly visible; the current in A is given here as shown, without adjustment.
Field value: 21 A
